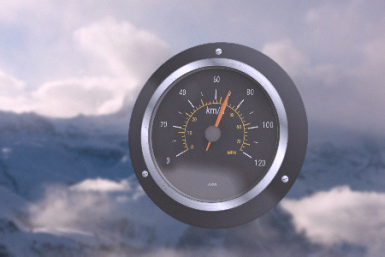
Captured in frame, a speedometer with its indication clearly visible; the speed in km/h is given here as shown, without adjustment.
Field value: 70 km/h
